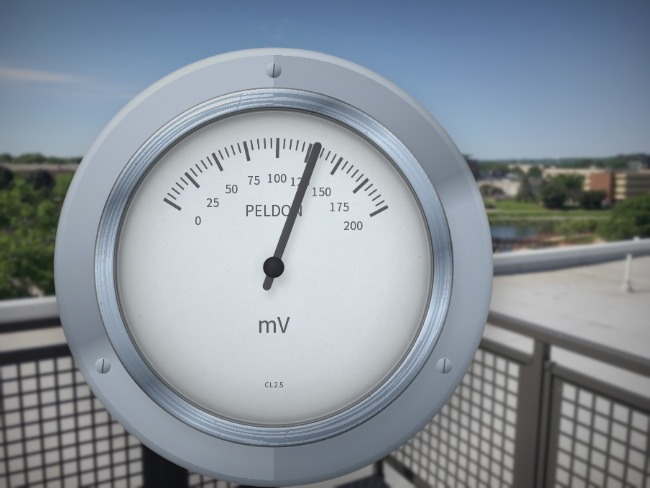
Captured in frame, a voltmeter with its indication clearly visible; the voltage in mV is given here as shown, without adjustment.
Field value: 130 mV
